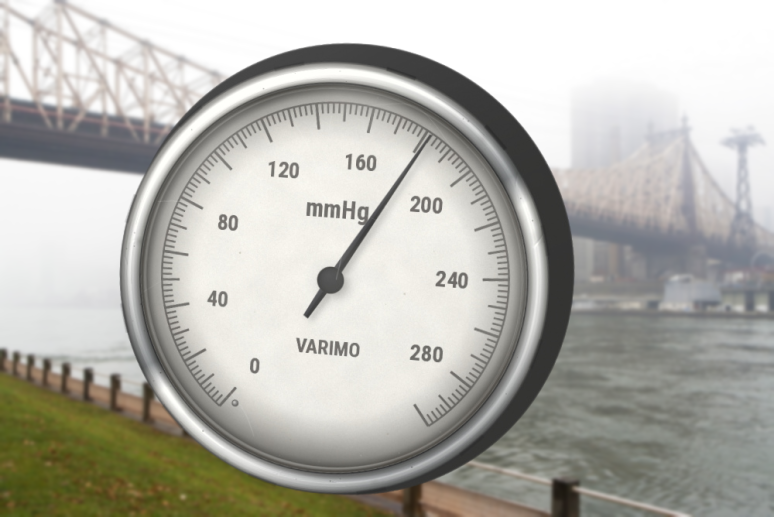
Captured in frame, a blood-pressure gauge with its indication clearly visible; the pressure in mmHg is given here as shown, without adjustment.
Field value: 182 mmHg
